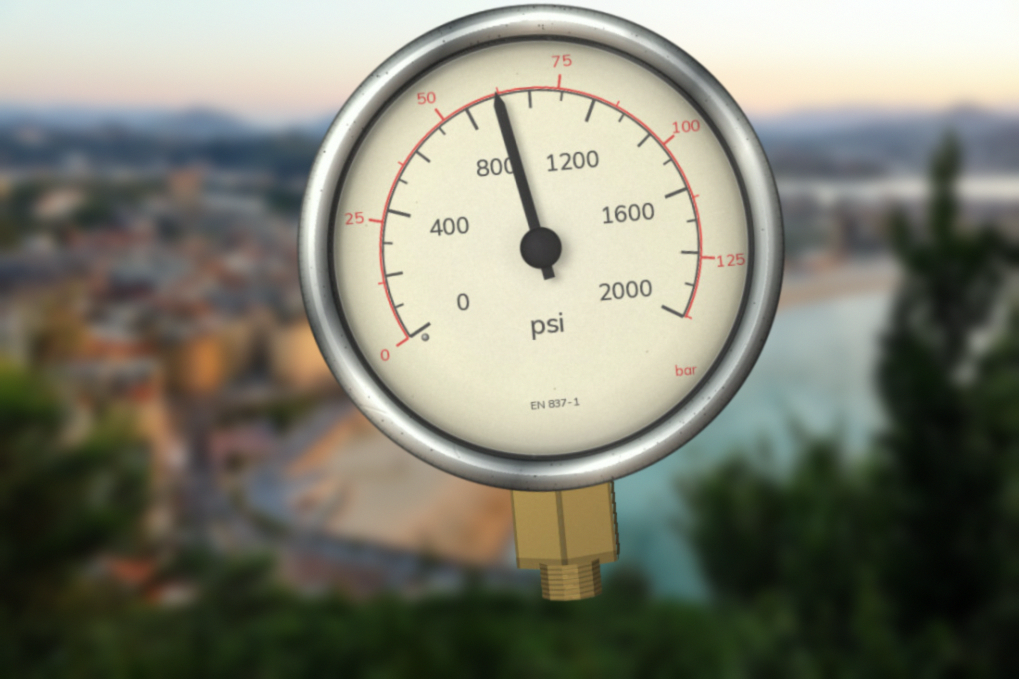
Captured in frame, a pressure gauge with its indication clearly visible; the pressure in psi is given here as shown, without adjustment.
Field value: 900 psi
